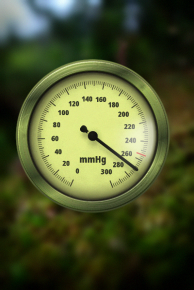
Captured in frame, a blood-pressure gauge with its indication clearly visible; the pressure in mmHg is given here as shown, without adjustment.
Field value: 270 mmHg
